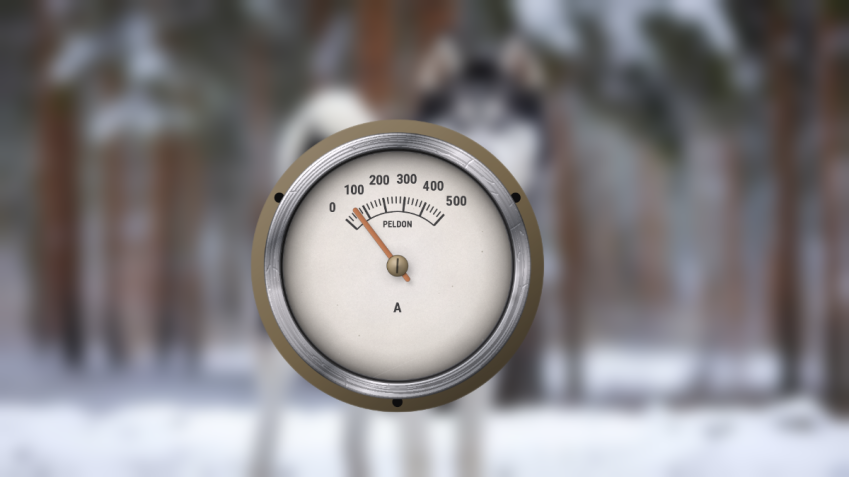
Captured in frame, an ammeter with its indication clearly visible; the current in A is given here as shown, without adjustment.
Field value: 60 A
